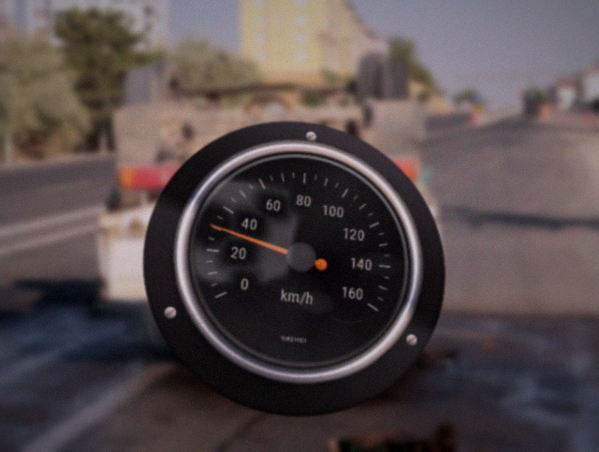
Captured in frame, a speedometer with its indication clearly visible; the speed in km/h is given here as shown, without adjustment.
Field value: 30 km/h
